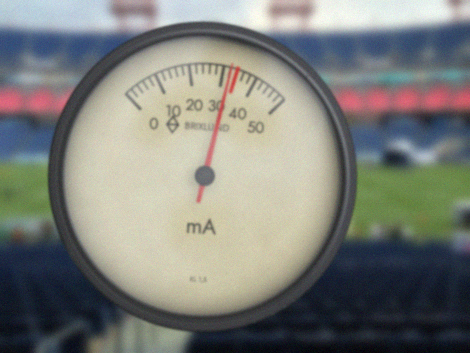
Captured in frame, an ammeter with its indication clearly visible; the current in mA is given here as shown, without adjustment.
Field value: 32 mA
